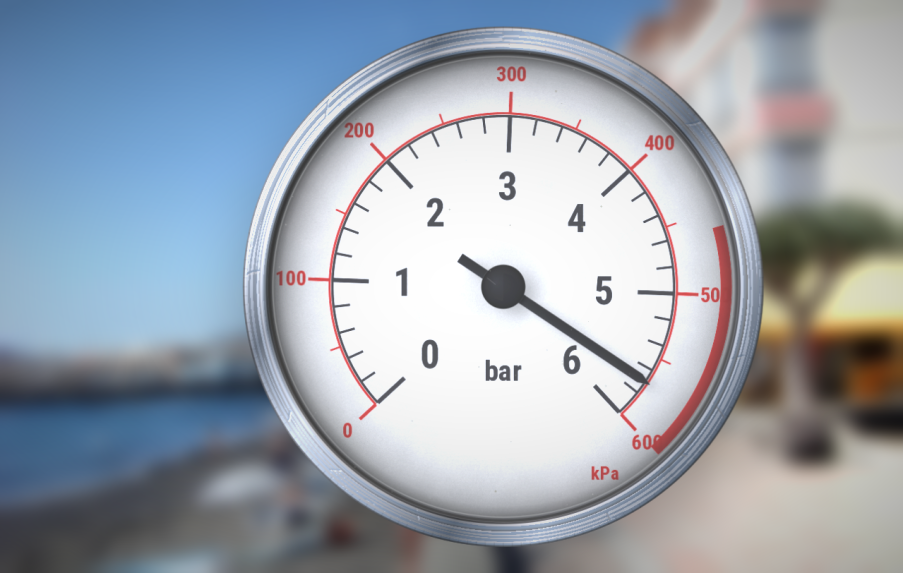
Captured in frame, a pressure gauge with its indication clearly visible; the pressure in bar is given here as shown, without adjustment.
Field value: 5.7 bar
